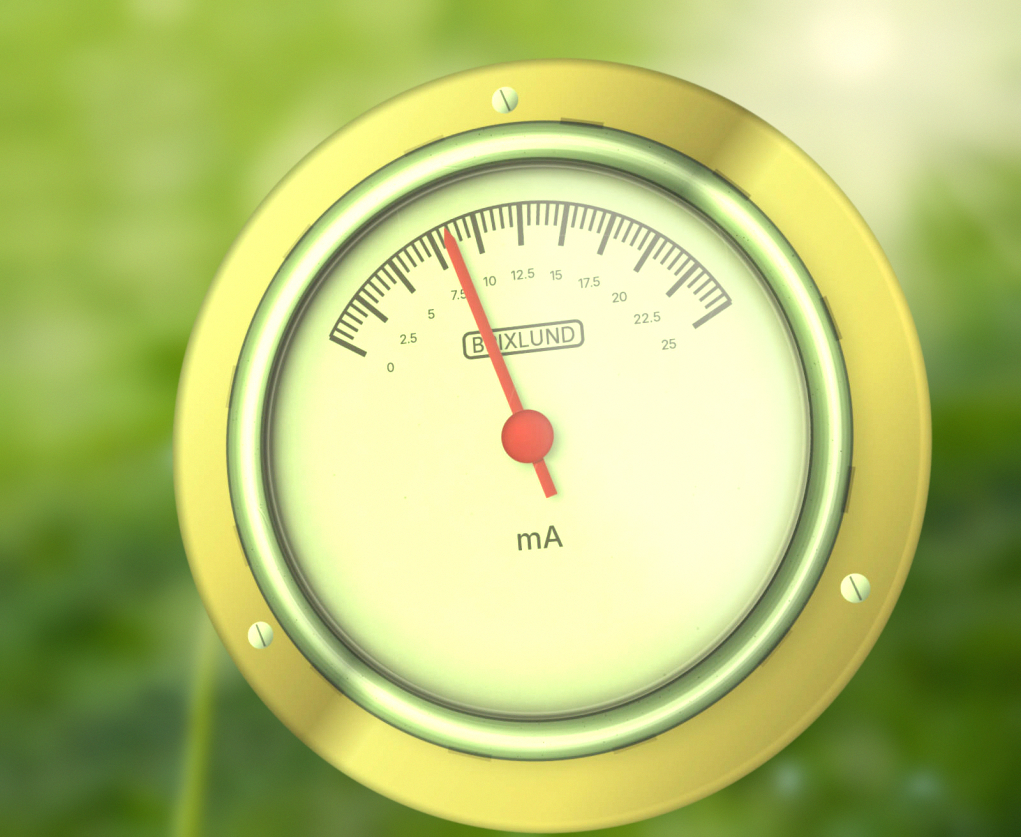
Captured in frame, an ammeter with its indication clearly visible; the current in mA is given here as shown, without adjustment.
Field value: 8.5 mA
